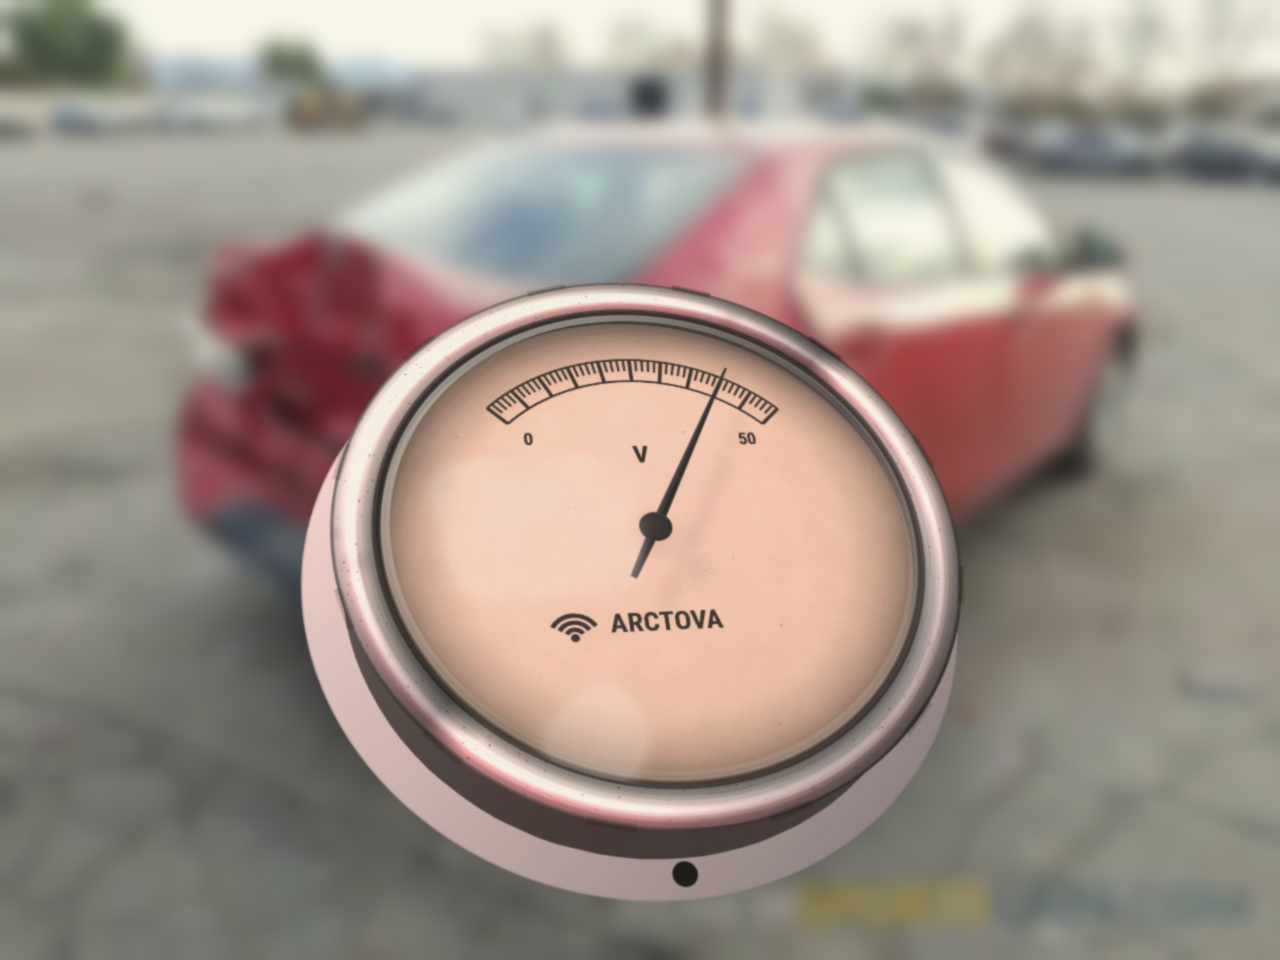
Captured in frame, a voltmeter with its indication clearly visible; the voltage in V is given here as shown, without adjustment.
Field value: 40 V
